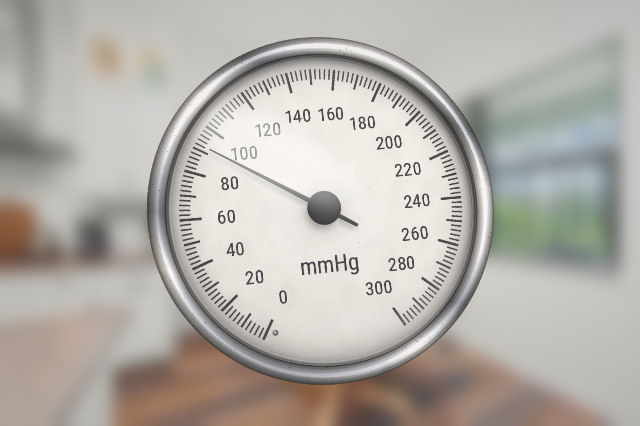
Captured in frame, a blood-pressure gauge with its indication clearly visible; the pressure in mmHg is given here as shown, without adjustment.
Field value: 92 mmHg
